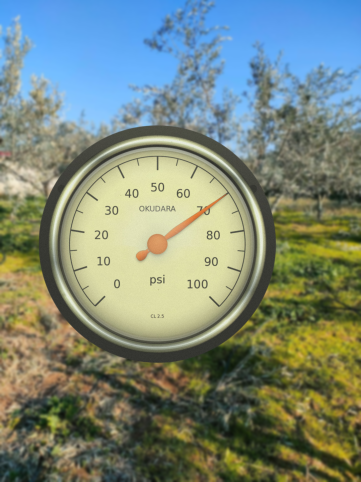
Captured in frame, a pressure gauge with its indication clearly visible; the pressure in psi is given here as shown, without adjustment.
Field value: 70 psi
